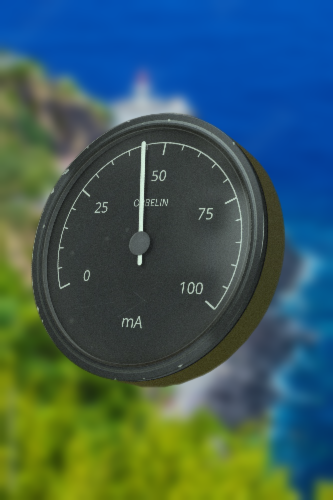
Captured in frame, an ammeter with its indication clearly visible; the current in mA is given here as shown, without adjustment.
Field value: 45 mA
